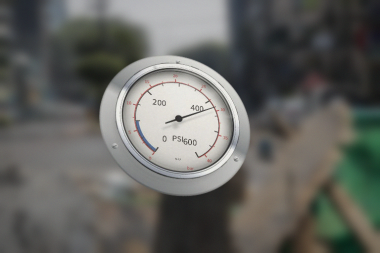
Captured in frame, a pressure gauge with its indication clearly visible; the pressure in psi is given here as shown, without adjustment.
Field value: 425 psi
